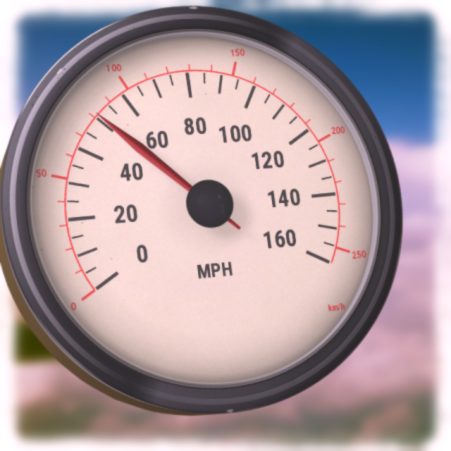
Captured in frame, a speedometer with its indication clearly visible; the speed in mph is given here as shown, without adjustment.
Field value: 50 mph
